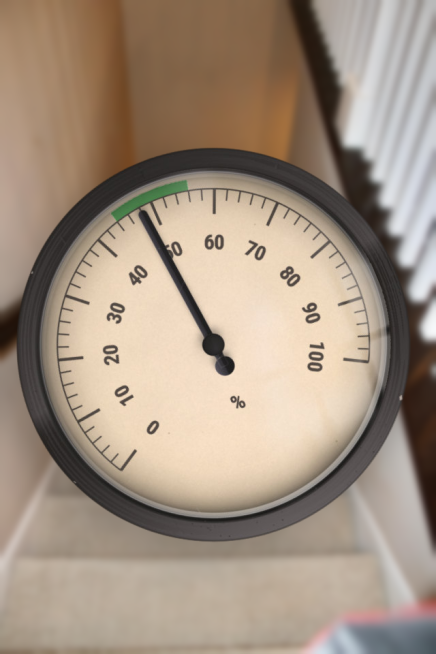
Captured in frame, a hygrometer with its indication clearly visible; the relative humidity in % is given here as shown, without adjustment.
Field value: 48 %
